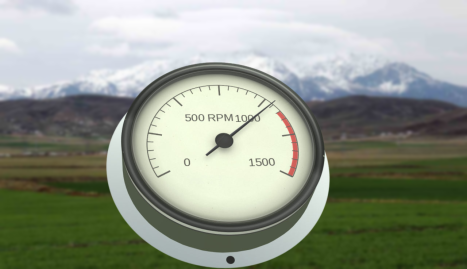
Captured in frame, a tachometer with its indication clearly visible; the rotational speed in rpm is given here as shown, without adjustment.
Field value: 1050 rpm
